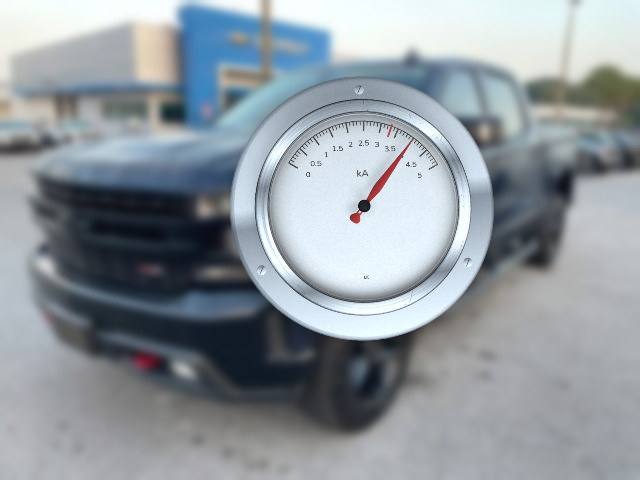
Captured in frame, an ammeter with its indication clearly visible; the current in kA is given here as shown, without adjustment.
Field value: 4 kA
